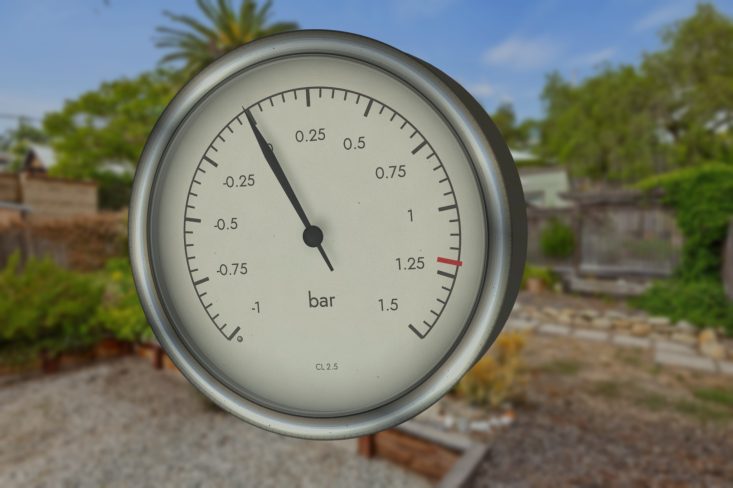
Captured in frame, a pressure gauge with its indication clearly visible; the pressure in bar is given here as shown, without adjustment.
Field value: 0 bar
